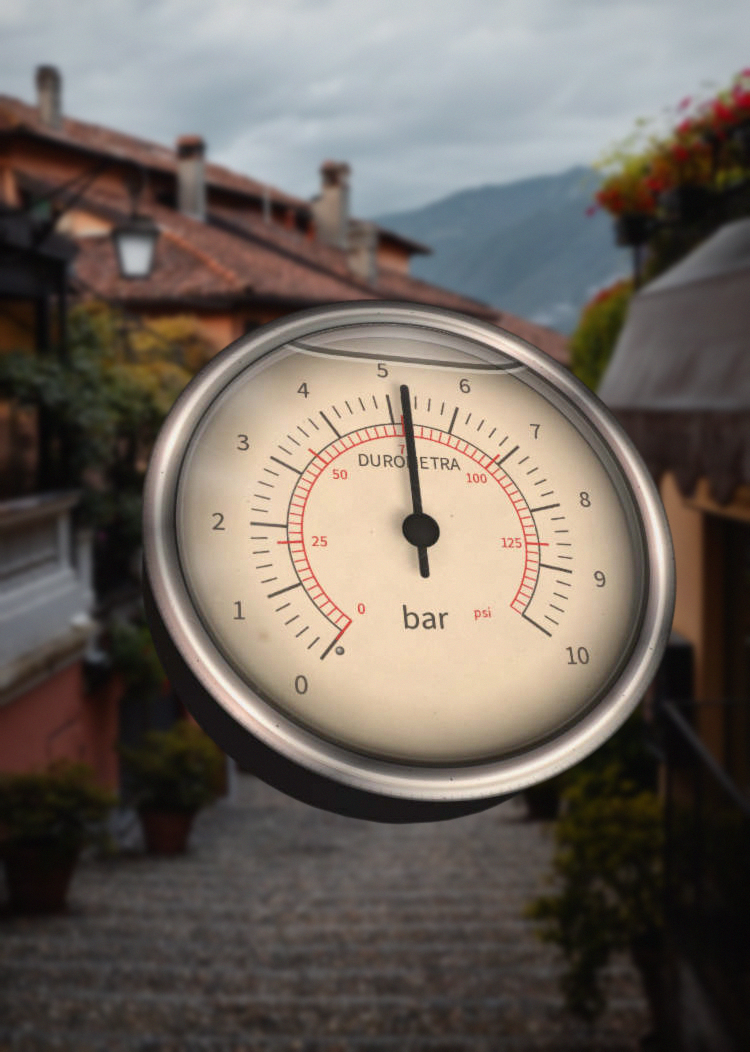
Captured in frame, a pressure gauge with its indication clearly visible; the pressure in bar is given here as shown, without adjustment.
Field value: 5.2 bar
